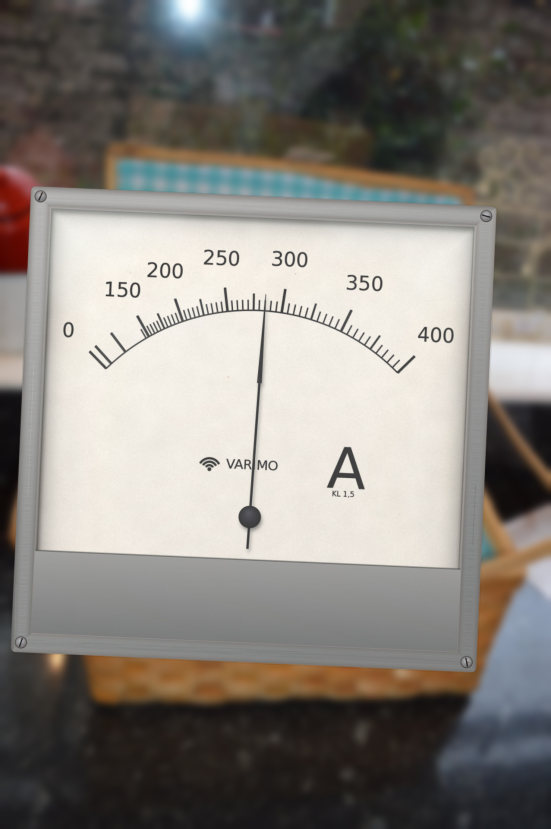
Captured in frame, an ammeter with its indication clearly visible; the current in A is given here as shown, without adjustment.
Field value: 285 A
